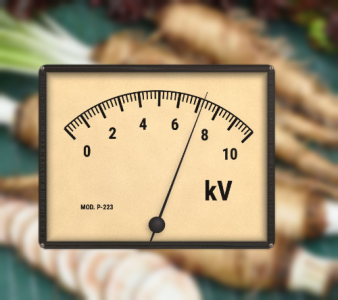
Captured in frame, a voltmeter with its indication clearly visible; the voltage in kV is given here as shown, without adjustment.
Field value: 7.2 kV
